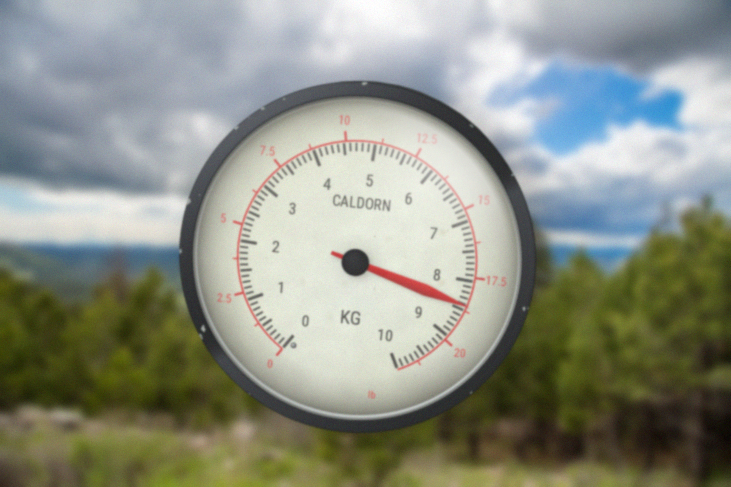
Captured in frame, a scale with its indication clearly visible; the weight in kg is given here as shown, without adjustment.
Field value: 8.4 kg
